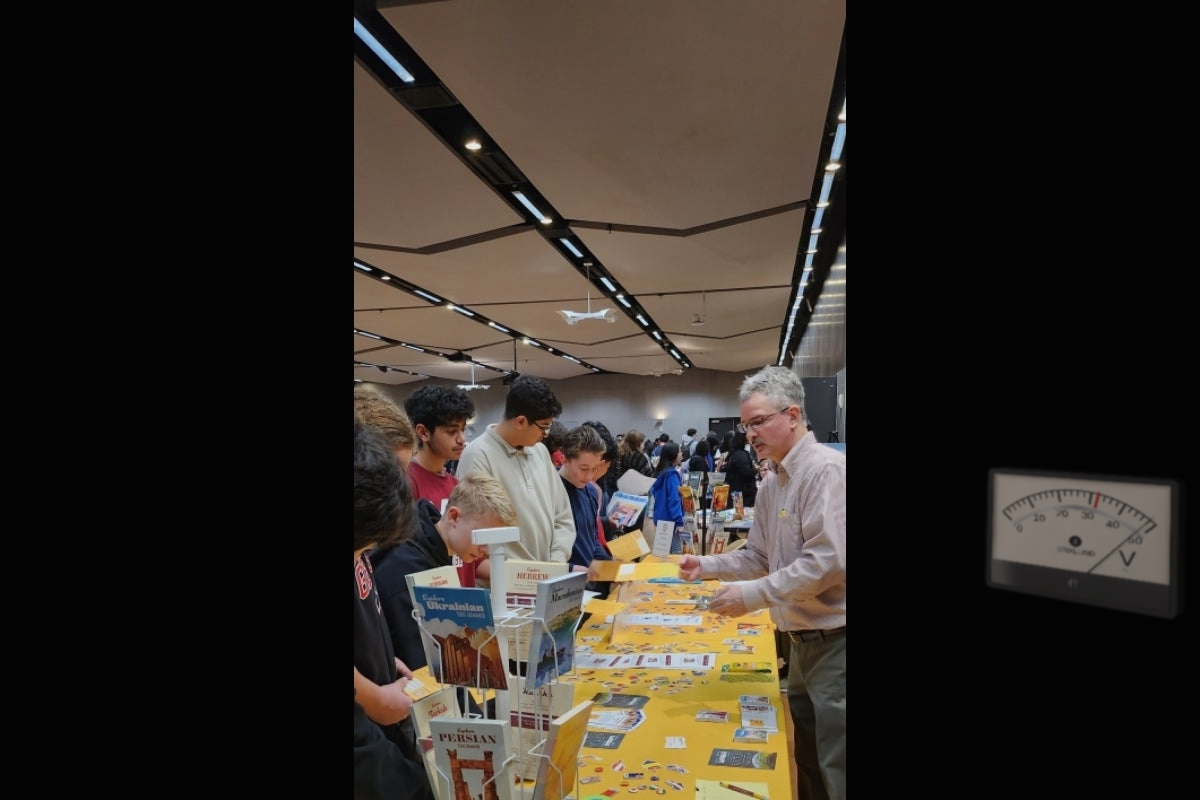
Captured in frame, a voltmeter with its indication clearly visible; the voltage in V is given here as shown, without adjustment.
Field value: 48 V
